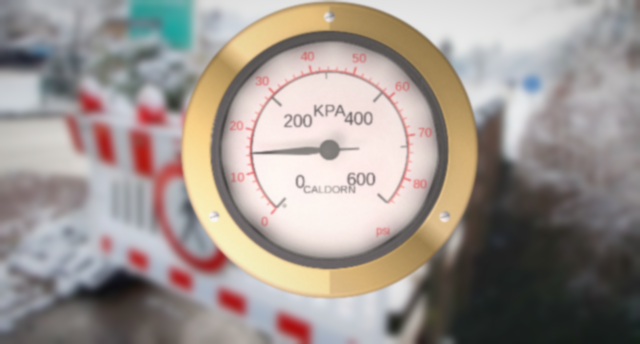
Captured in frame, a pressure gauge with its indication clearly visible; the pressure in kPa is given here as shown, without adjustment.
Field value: 100 kPa
